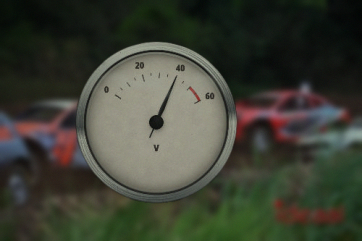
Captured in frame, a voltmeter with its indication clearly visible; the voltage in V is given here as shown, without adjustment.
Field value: 40 V
